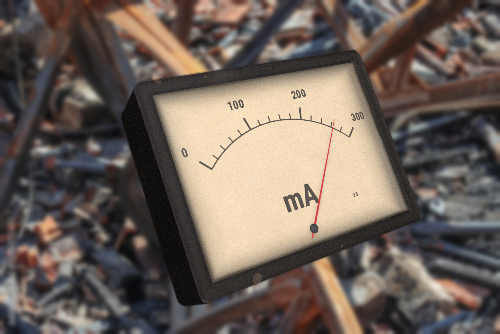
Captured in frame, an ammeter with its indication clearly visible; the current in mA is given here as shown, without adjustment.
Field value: 260 mA
